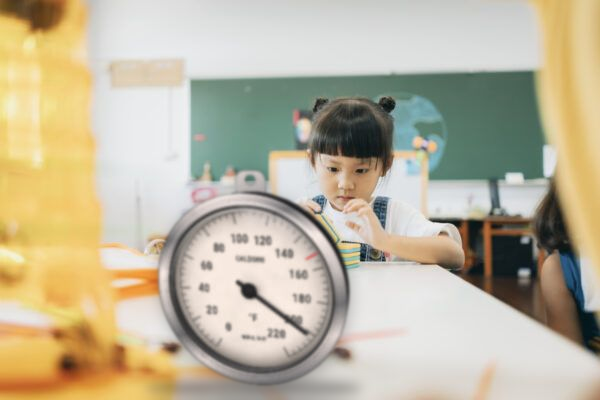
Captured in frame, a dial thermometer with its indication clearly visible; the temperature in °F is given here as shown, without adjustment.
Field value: 200 °F
